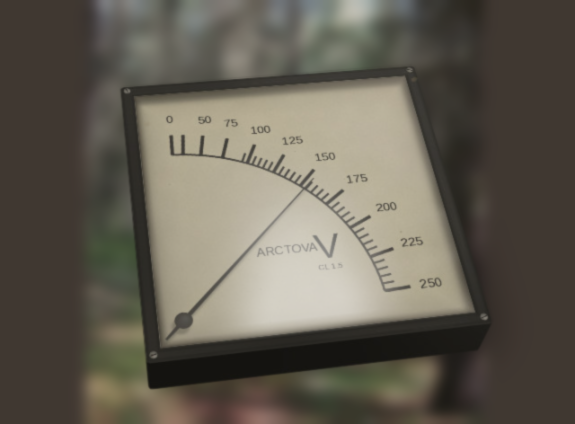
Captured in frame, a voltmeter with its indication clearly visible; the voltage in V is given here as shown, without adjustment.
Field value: 155 V
